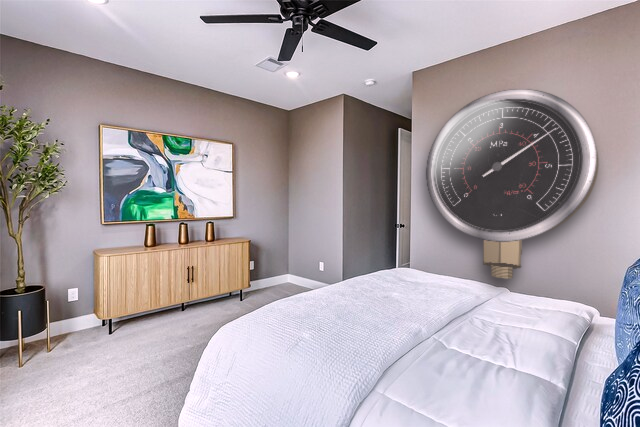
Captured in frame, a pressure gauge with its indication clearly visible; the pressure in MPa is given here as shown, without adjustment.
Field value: 4.2 MPa
